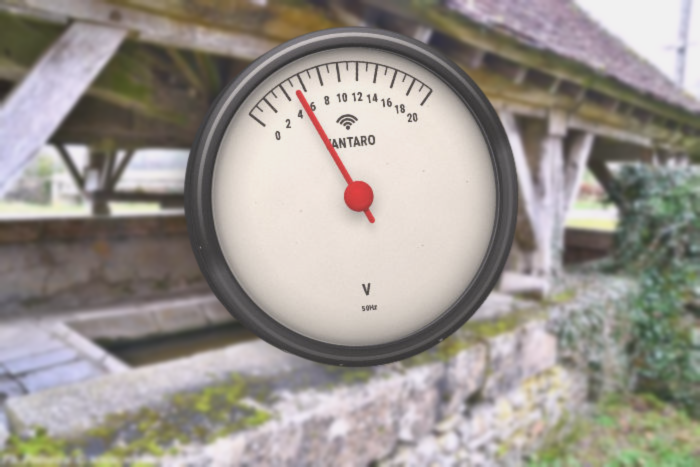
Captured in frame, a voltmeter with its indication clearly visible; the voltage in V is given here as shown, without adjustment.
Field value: 5 V
